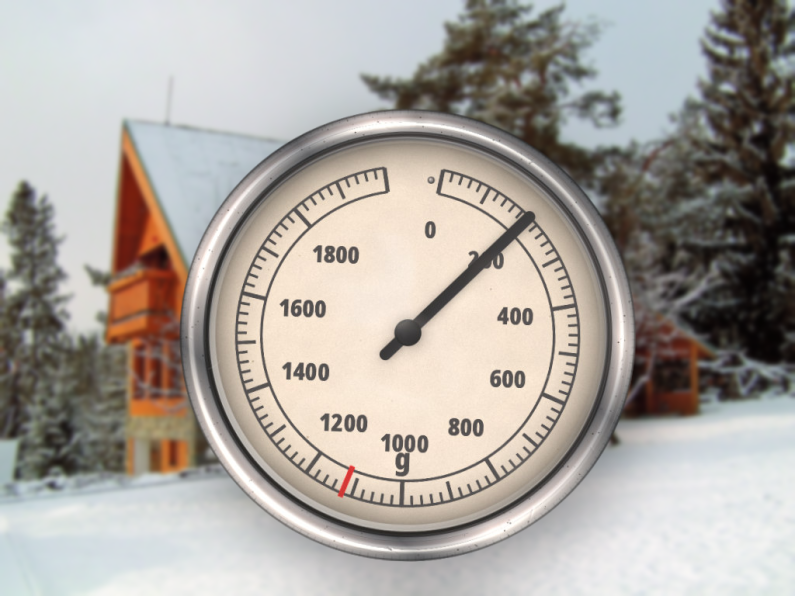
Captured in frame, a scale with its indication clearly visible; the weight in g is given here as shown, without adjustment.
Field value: 200 g
